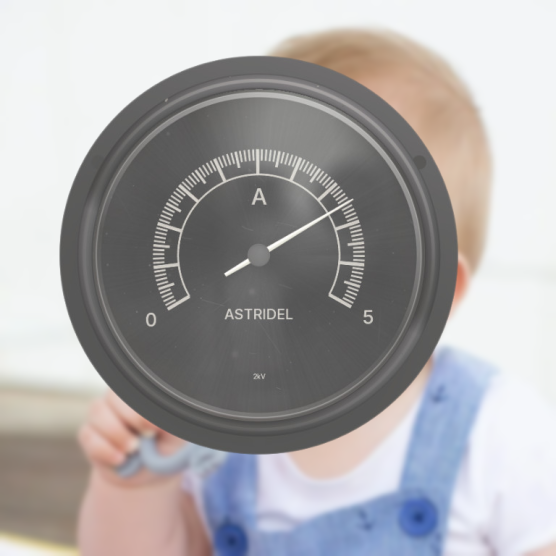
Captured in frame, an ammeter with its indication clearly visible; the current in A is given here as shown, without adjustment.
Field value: 3.75 A
